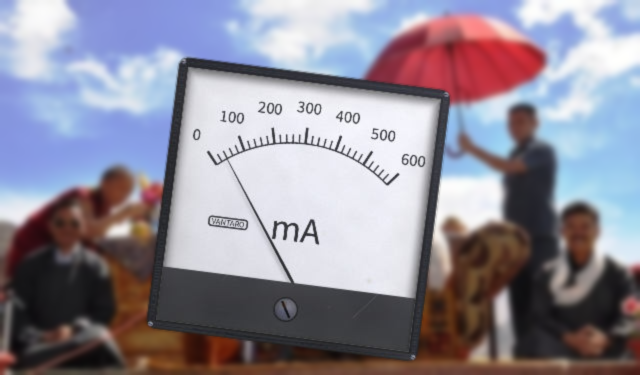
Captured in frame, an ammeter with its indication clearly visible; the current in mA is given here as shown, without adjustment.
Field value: 40 mA
